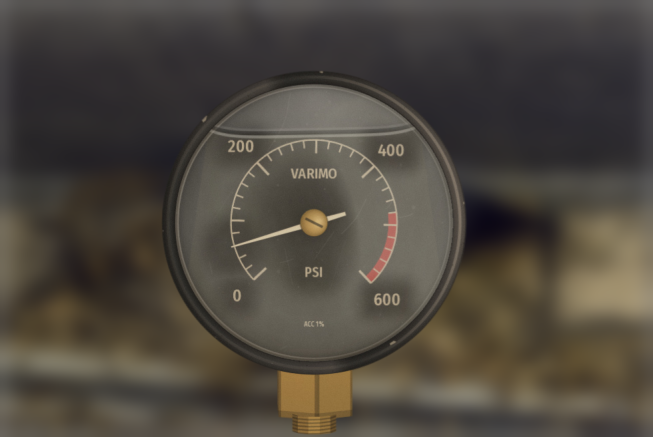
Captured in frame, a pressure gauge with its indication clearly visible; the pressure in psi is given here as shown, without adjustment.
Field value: 60 psi
